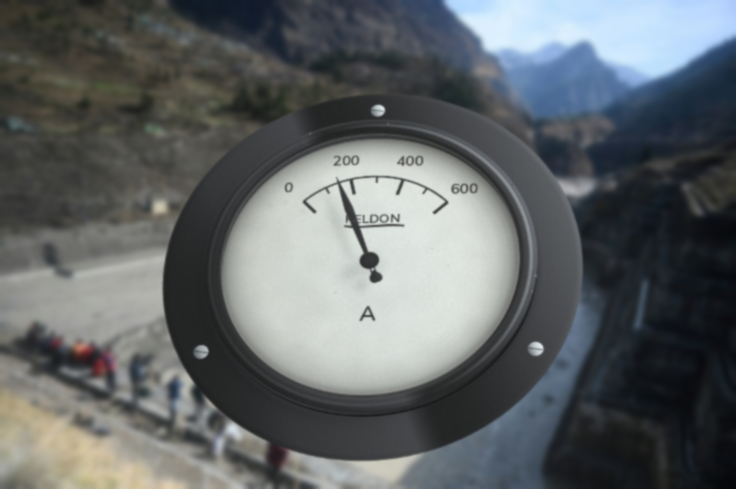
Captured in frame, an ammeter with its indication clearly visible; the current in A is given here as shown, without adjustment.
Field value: 150 A
